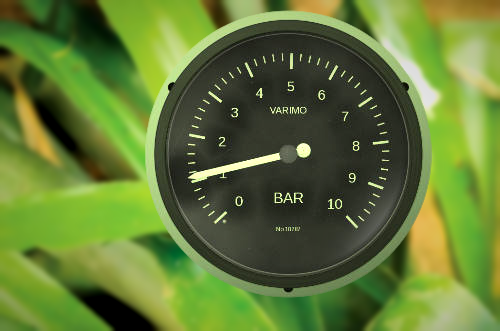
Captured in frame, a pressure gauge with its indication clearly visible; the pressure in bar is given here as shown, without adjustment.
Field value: 1.1 bar
